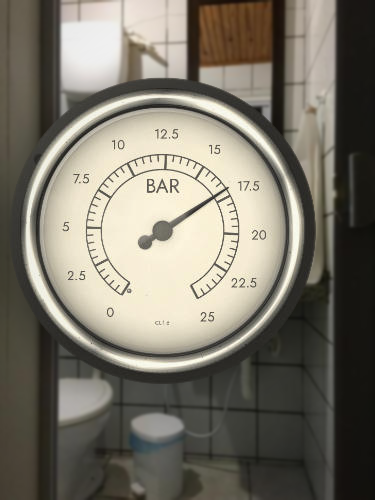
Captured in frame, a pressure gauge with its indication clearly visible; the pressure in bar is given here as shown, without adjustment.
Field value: 17 bar
